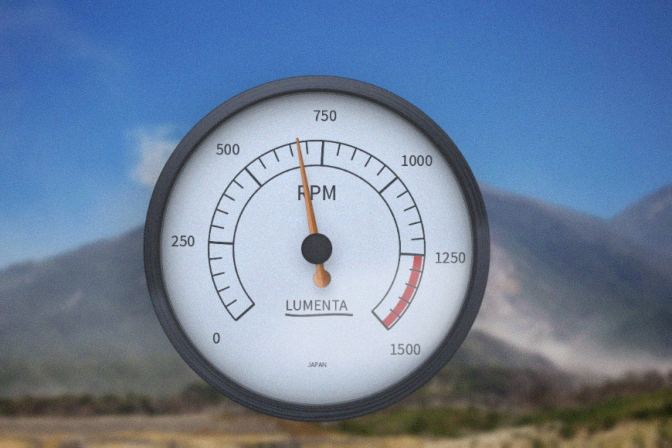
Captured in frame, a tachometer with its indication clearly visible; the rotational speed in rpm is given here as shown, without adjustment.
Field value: 675 rpm
